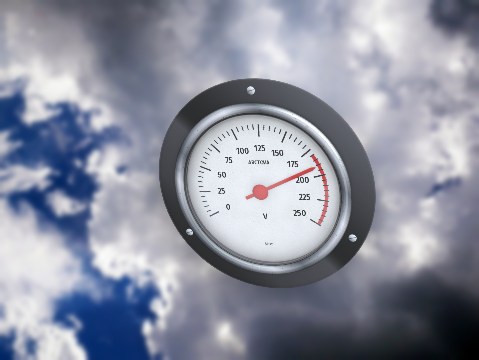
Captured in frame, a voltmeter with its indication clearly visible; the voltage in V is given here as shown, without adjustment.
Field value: 190 V
